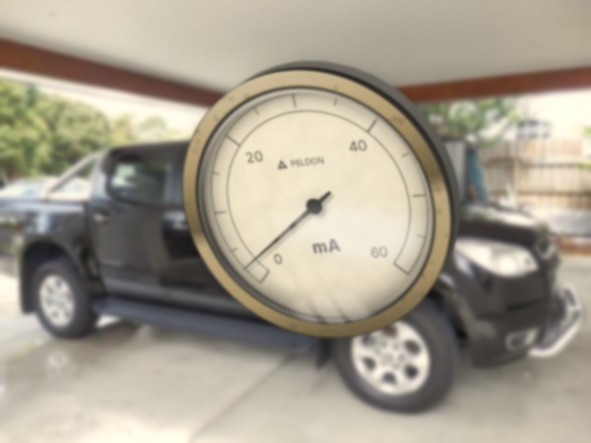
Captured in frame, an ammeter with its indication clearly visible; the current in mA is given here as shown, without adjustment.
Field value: 2.5 mA
